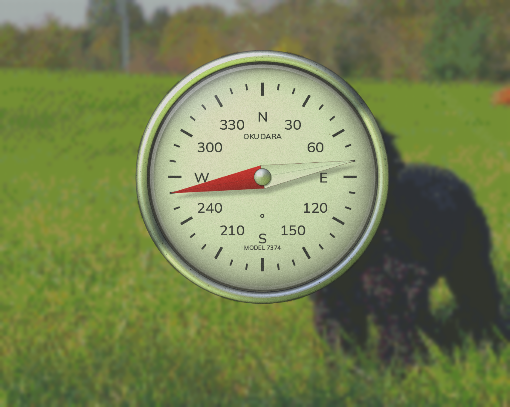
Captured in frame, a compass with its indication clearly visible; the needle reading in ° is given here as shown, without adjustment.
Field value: 260 °
